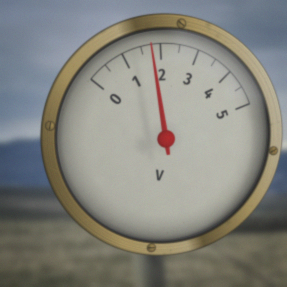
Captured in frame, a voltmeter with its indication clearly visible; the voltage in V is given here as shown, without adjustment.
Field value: 1.75 V
